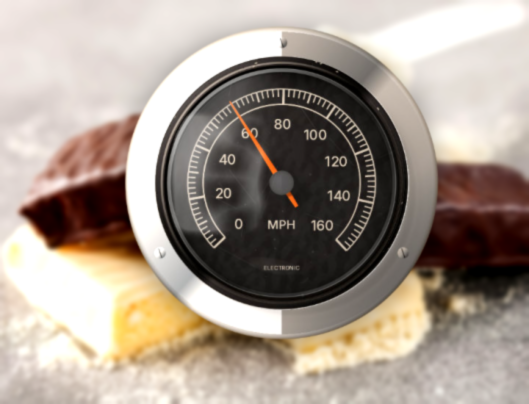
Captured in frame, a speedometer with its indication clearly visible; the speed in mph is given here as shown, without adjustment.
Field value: 60 mph
